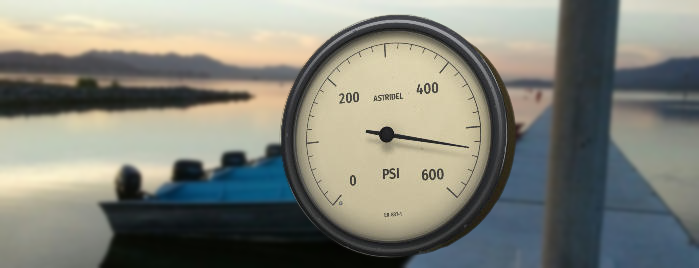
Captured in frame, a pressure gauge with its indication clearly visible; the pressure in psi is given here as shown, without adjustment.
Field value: 530 psi
